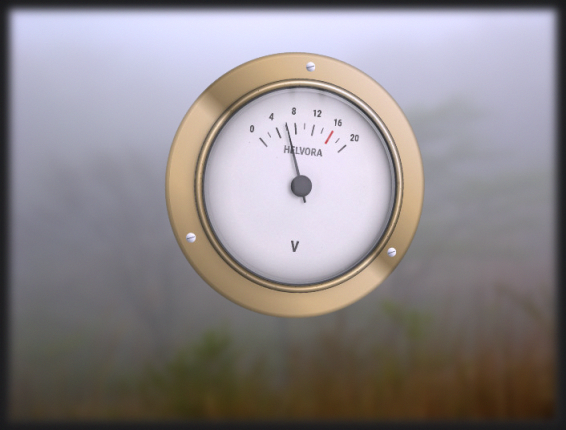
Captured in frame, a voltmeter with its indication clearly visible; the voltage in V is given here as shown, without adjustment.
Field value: 6 V
